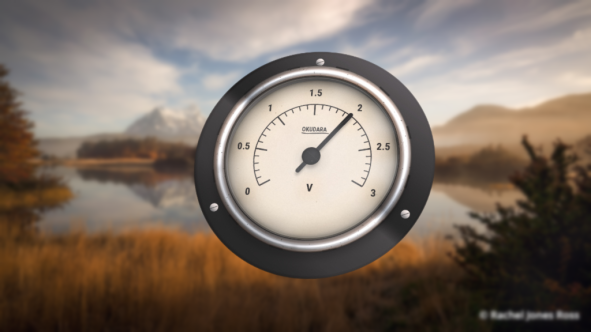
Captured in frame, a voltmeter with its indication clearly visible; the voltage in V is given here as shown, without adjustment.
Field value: 2 V
